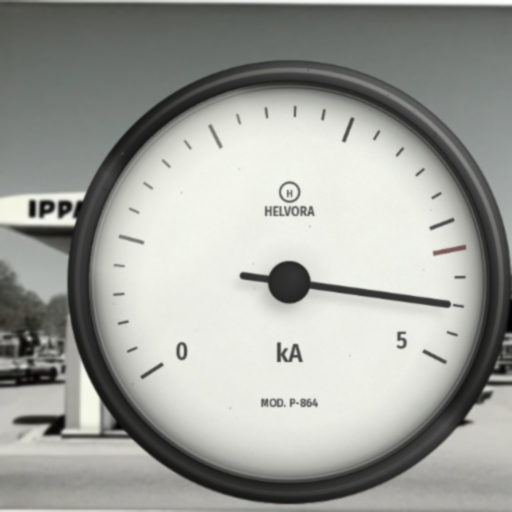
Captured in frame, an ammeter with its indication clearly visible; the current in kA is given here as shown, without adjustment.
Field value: 4.6 kA
